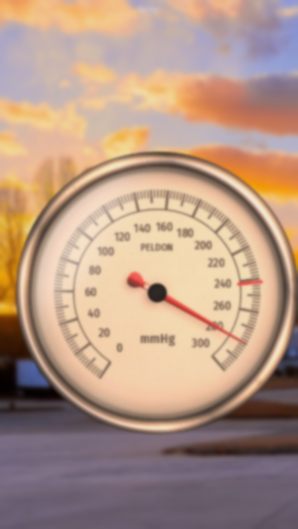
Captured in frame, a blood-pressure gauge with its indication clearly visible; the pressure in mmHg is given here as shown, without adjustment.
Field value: 280 mmHg
